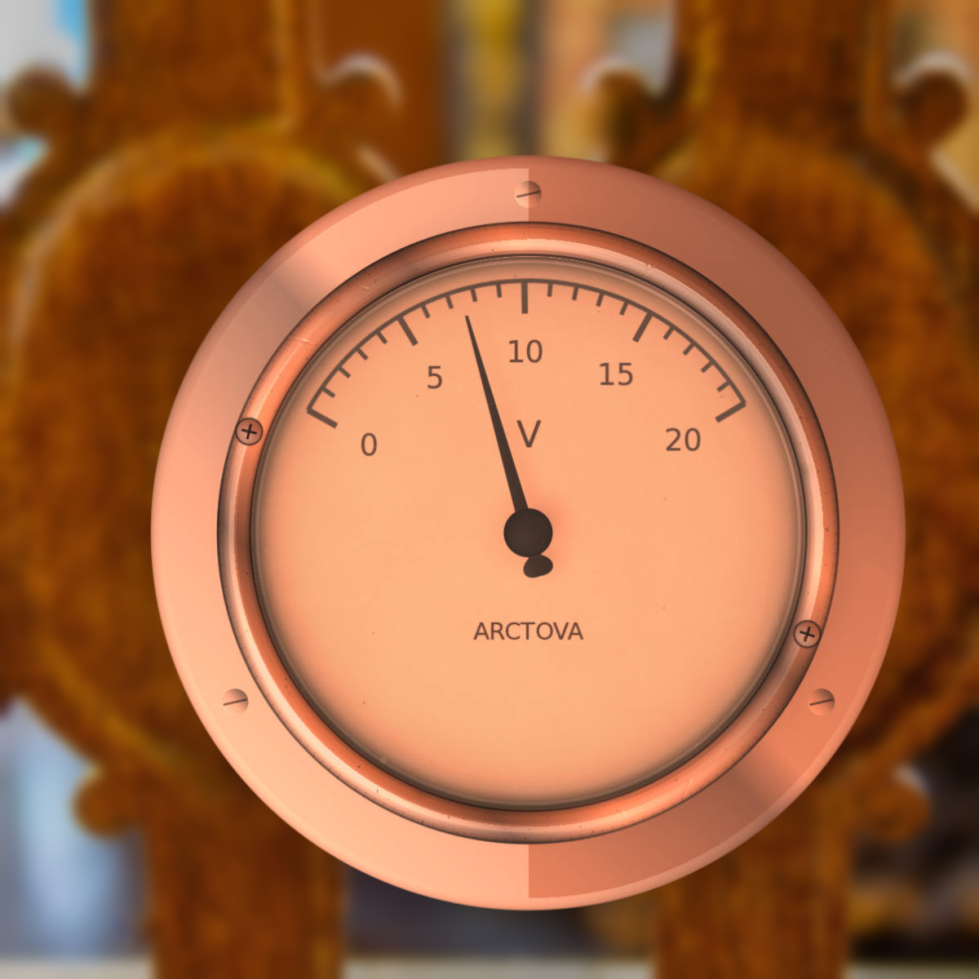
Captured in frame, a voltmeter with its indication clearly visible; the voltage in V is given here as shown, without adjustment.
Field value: 7.5 V
